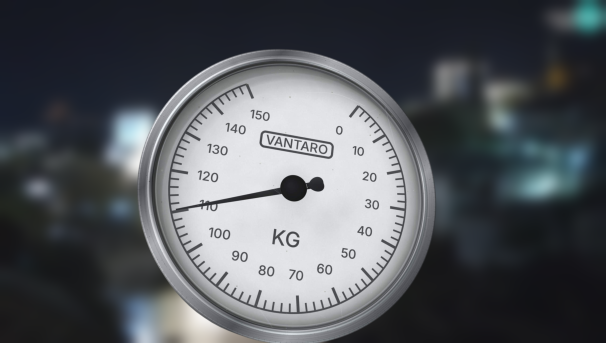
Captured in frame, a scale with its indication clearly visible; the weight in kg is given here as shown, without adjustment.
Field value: 110 kg
